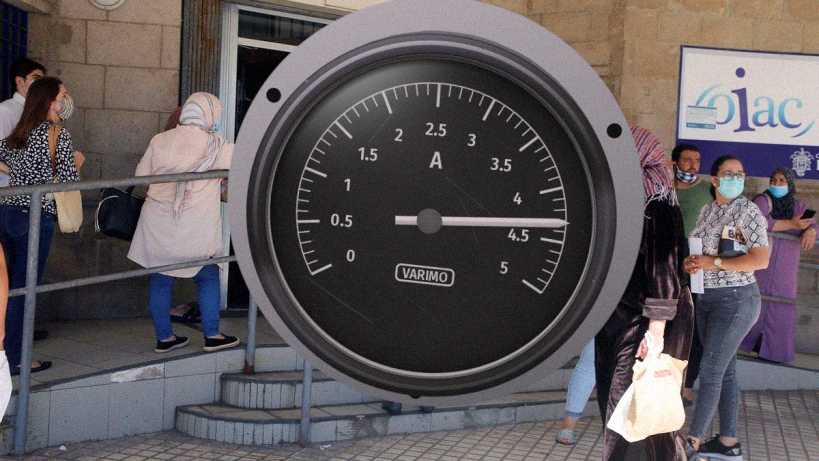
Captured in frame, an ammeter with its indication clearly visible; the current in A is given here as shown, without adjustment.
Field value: 4.3 A
